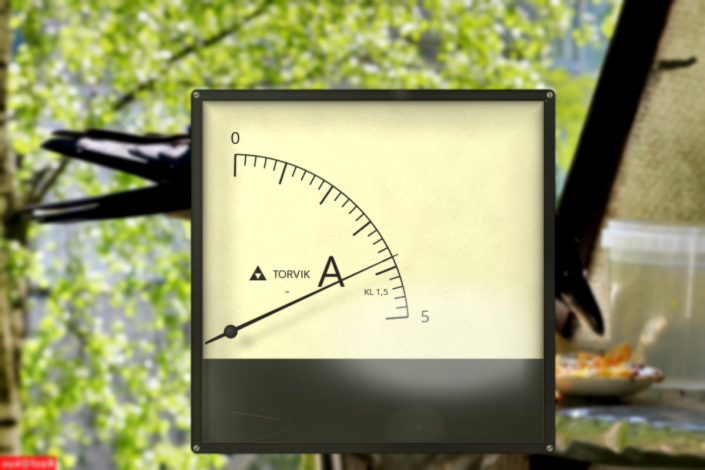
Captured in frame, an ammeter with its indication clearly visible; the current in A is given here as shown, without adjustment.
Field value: 3.8 A
